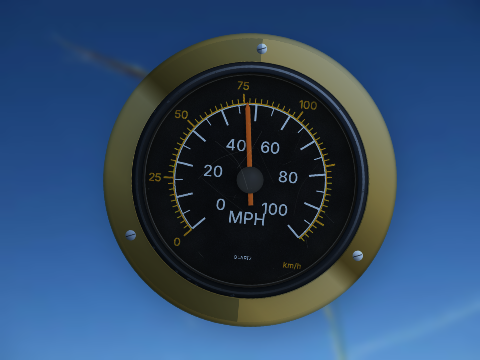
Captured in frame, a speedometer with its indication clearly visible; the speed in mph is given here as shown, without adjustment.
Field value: 47.5 mph
